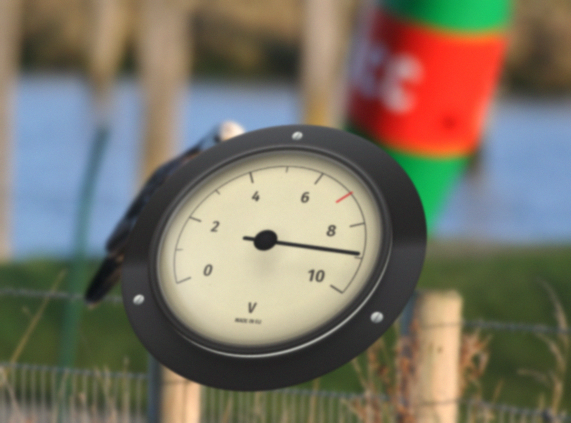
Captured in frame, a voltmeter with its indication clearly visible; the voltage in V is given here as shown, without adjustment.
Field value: 9 V
